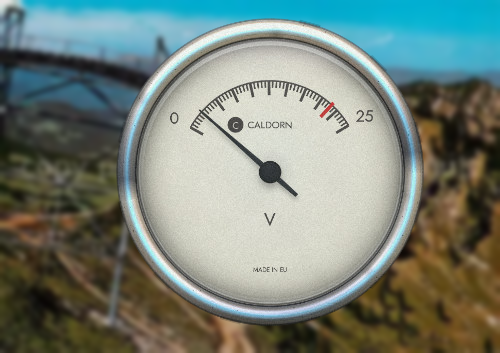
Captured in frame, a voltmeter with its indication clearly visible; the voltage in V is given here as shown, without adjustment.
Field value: 2.5 V
